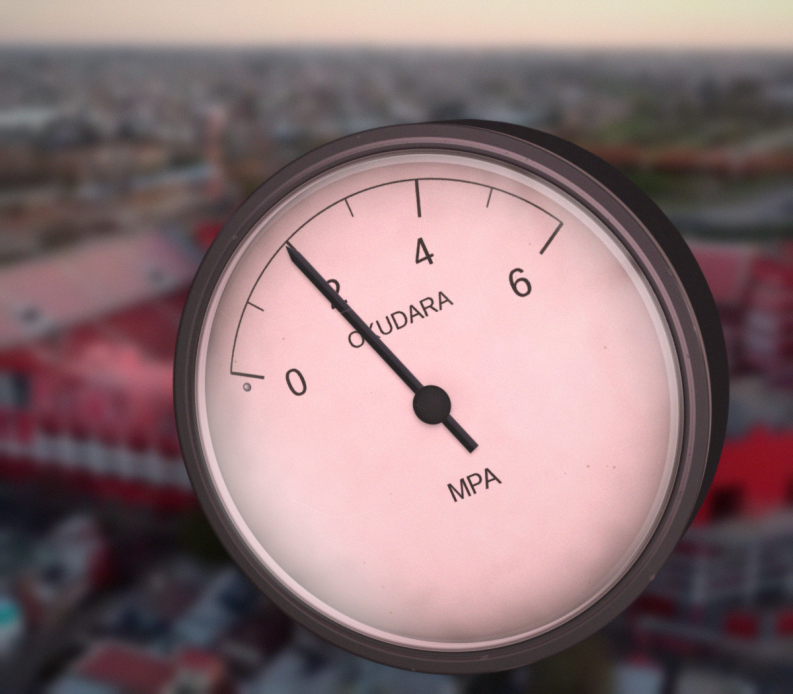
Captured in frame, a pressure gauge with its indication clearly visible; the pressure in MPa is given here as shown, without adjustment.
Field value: 2 MPa
